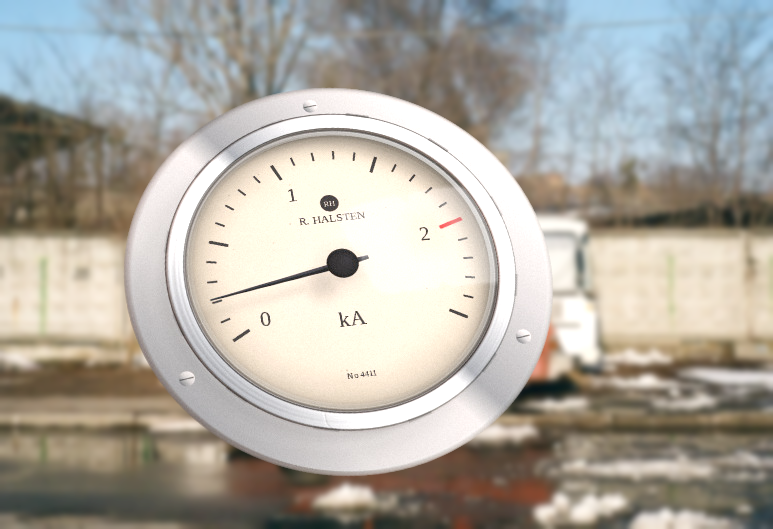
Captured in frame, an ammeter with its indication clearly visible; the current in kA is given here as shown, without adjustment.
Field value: 0.2 kA
